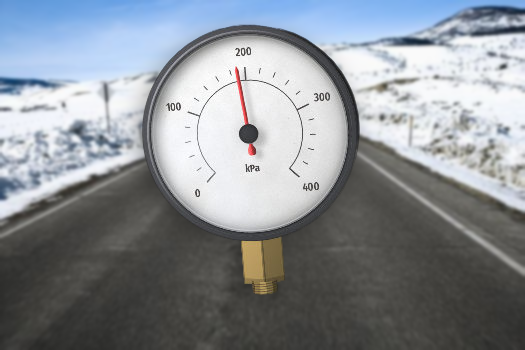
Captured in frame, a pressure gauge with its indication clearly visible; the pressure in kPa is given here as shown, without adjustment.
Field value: 190 kPa
